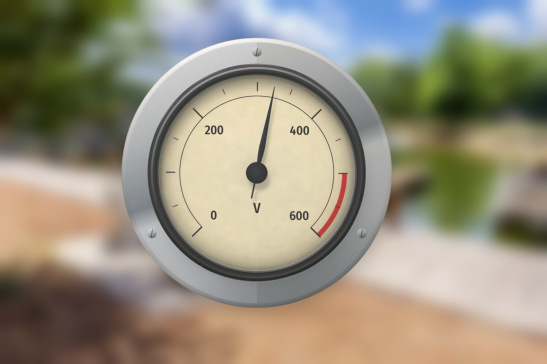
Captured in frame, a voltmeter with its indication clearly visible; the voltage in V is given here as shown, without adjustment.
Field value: 325 V
